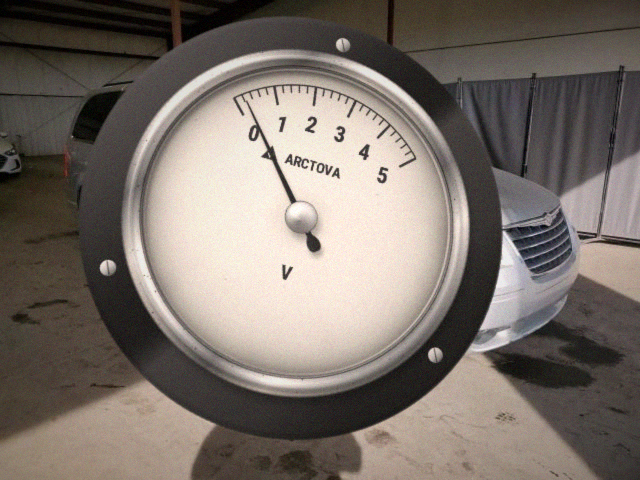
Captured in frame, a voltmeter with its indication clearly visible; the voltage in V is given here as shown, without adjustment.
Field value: 0.2 V
